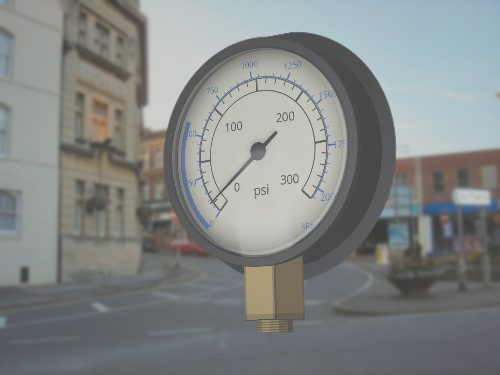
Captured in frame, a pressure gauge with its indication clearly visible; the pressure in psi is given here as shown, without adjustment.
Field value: 10 psi
